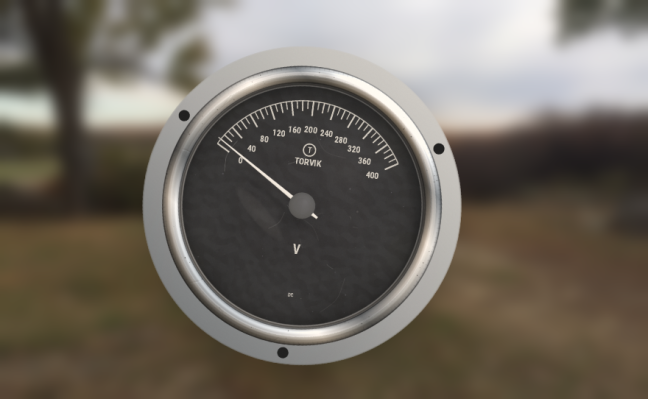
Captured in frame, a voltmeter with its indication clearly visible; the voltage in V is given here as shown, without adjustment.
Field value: 10 V
